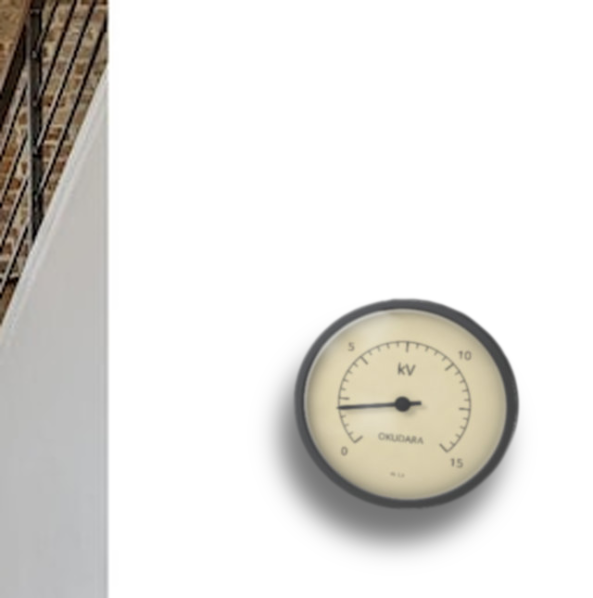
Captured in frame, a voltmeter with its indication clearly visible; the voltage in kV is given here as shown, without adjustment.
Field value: 2 kV
